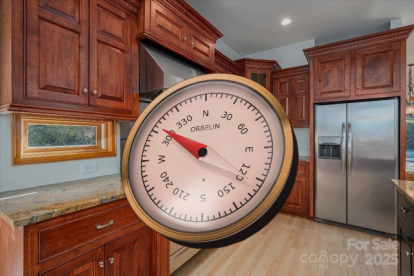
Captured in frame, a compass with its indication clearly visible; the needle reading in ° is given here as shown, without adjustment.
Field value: 305 °
